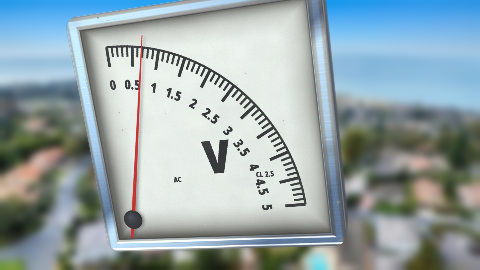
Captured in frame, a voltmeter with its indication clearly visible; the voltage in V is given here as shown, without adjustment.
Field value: 0.7 V
